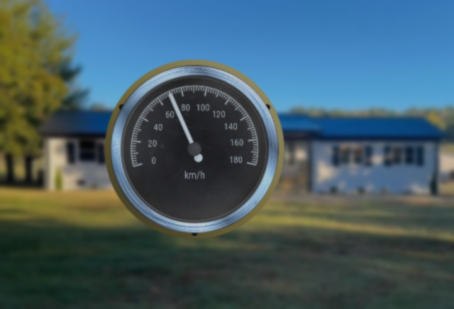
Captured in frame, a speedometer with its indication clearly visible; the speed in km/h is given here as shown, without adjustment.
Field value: 70 km/h
